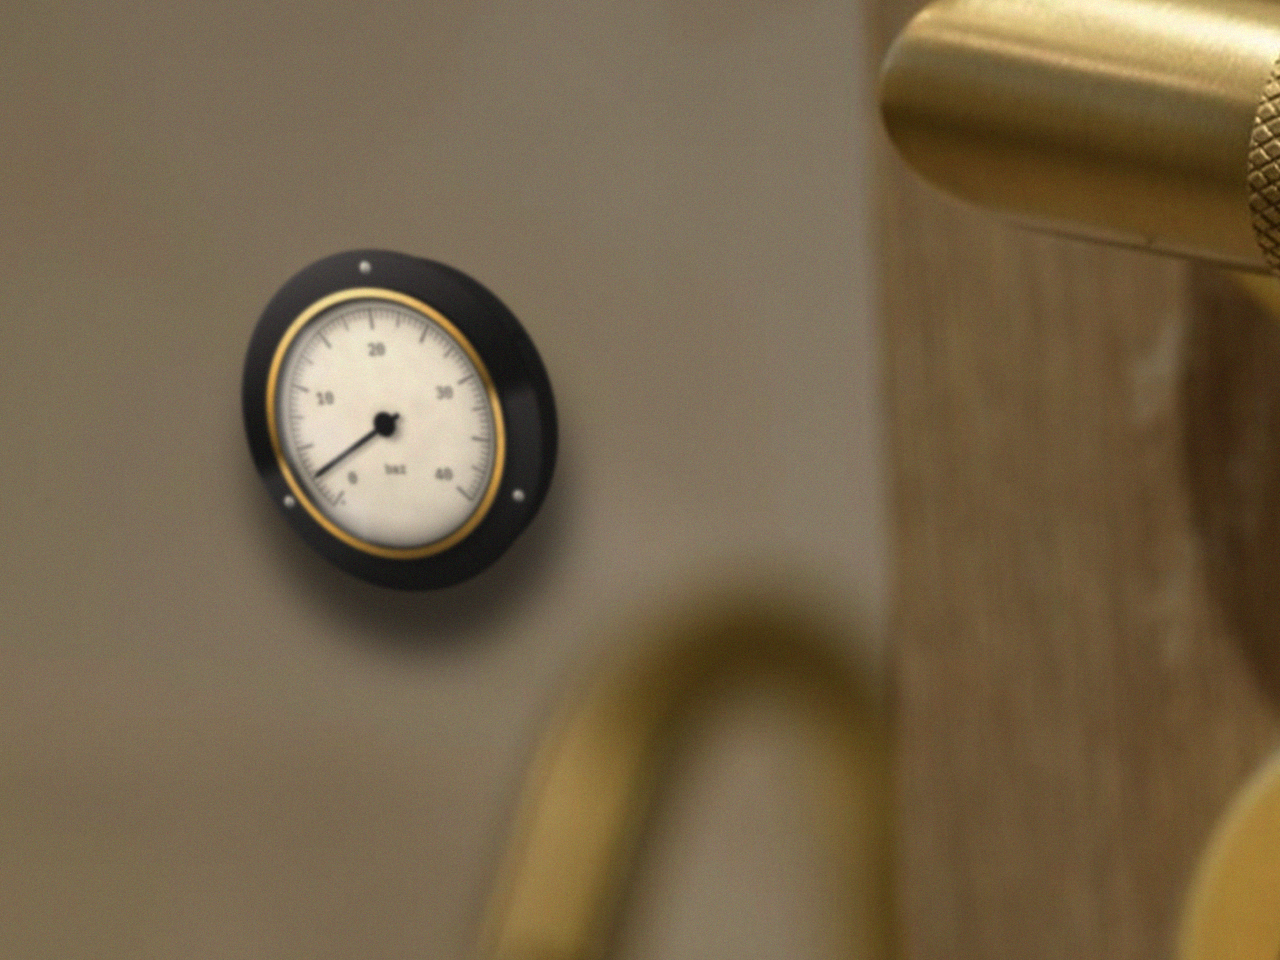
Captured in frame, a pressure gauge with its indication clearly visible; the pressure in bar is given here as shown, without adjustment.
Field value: 2.5 bar
